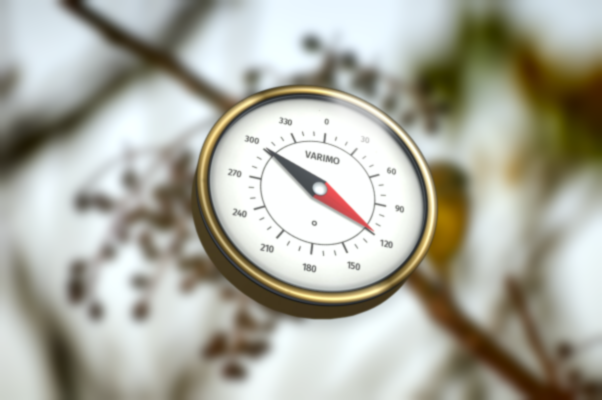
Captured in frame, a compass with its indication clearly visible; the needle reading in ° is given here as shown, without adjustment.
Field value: 120 °
